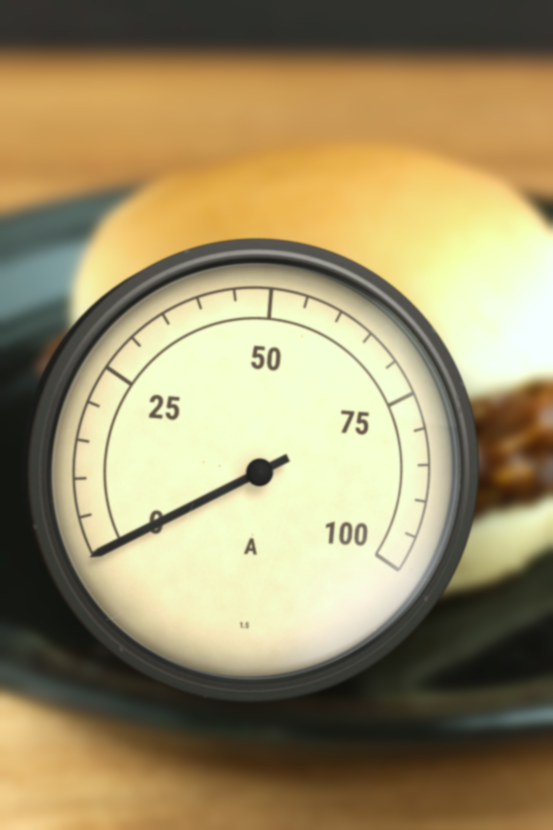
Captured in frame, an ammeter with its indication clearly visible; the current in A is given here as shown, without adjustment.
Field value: 0 A
